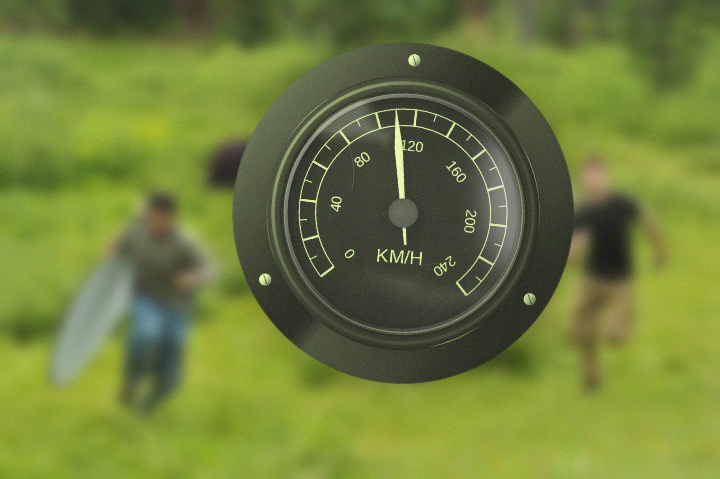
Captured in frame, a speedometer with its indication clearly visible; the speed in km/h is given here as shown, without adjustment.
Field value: 110 km/h
